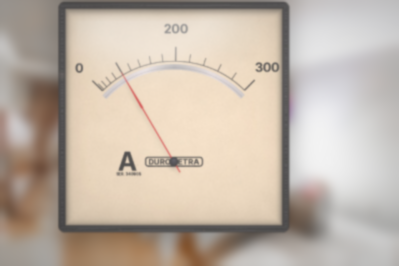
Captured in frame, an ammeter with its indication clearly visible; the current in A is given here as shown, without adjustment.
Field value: 100 A
